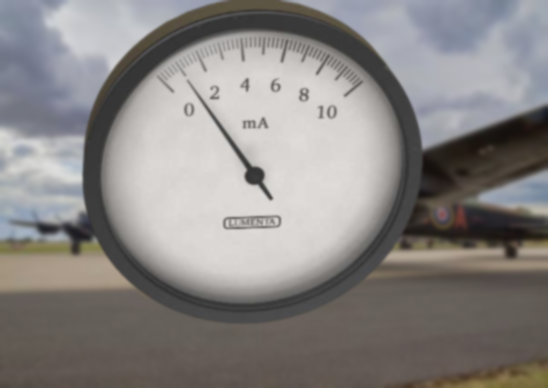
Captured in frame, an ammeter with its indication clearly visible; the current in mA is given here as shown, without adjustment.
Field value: 1 mA
